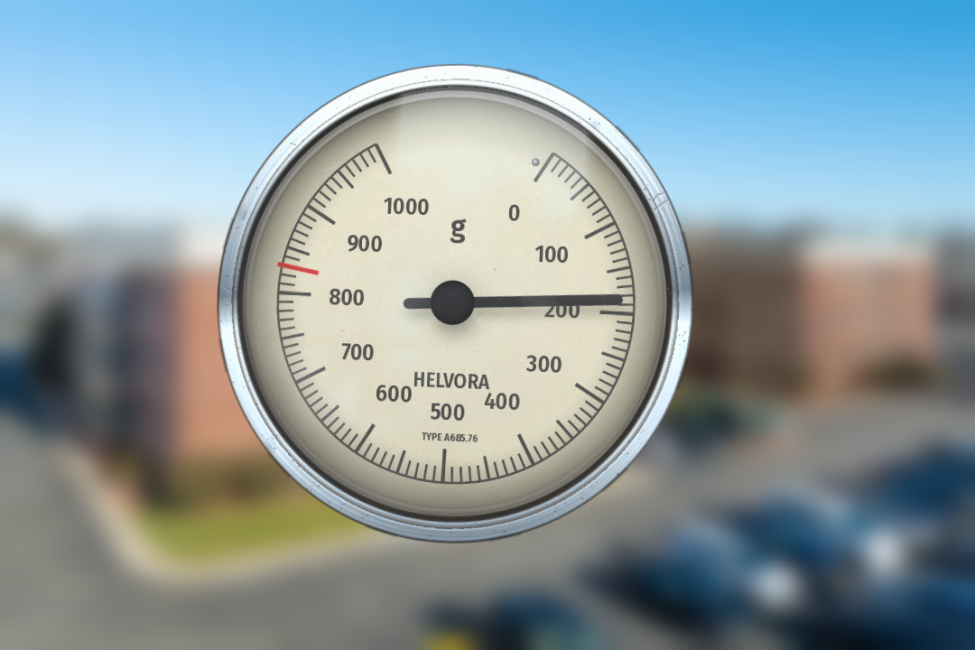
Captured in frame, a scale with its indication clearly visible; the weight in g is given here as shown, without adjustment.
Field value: 185 g
